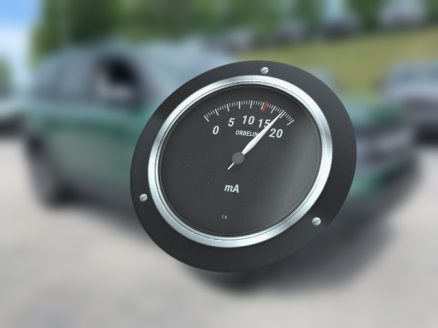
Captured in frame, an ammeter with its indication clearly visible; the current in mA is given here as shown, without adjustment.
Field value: 17.5 mA
